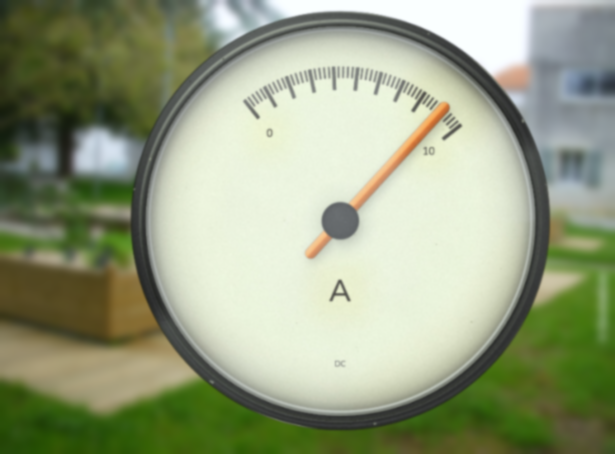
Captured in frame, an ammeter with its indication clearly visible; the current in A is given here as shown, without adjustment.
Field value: 9 A
